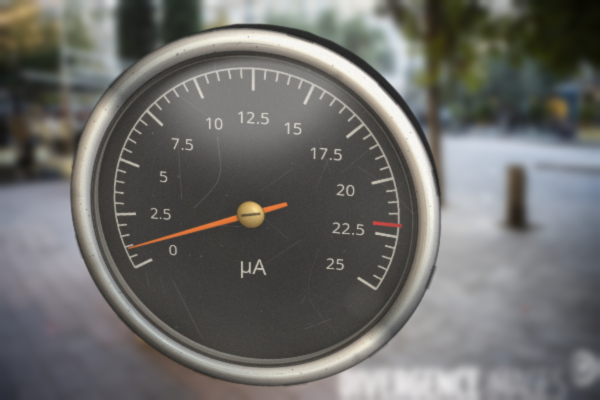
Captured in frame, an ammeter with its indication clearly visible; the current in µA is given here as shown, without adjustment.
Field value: 1 µA
